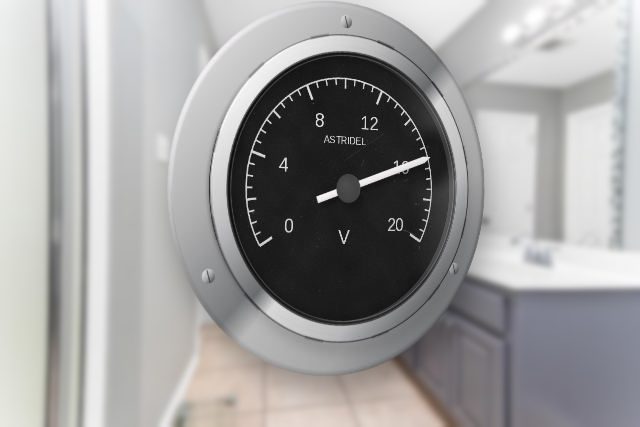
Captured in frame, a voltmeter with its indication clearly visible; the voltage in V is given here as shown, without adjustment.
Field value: 16 V
